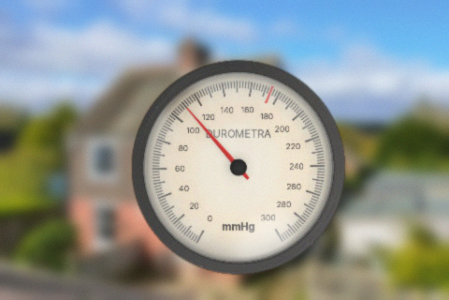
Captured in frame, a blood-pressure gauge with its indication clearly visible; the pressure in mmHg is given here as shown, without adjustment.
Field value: 110 mmHg
